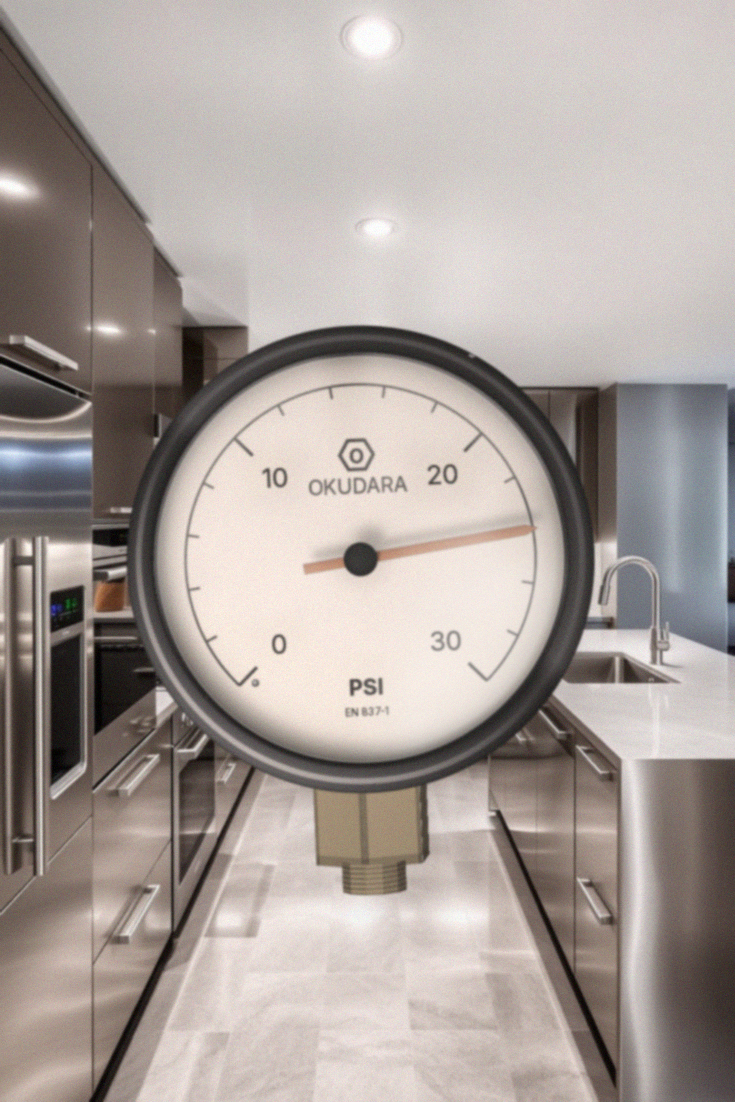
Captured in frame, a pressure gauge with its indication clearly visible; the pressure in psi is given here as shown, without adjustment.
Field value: 24 psi
